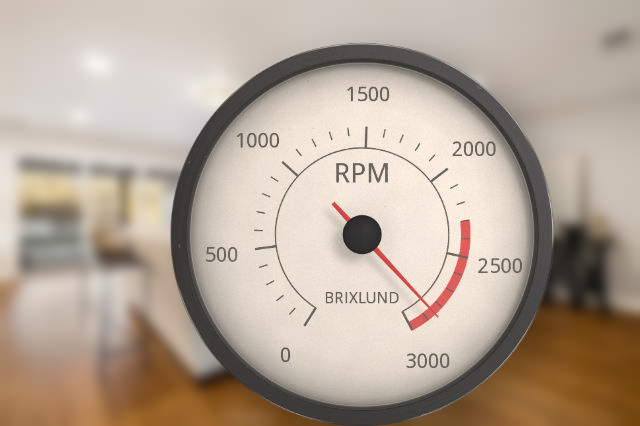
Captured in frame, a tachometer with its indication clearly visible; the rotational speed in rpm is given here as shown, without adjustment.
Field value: 2850 rpm
